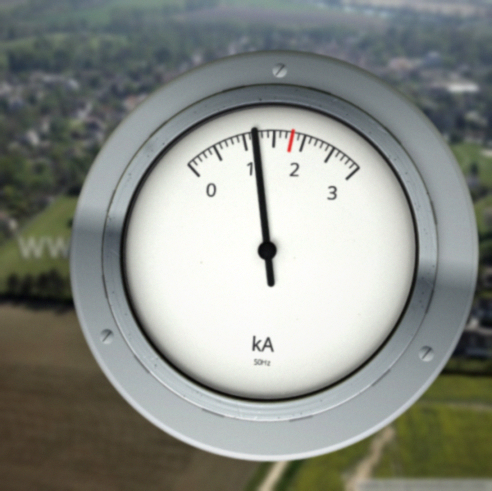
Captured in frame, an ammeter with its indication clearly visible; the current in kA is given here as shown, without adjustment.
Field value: 1.2 kA
